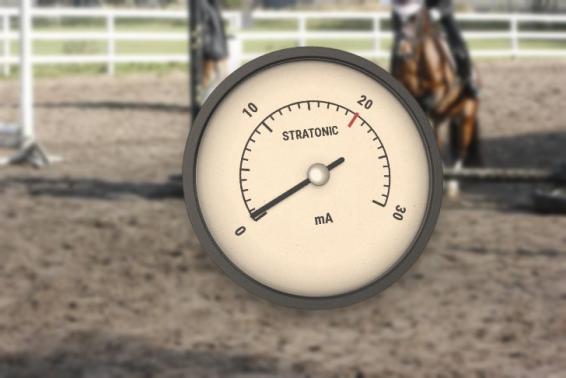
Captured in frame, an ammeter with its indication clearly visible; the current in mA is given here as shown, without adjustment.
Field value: 0.5 mA
